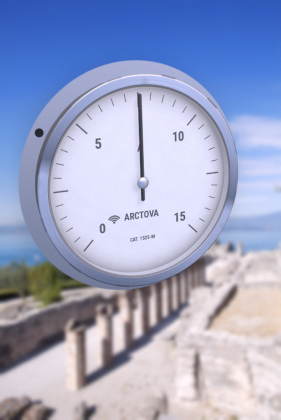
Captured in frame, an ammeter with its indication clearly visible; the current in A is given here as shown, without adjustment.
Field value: 7.5 A
